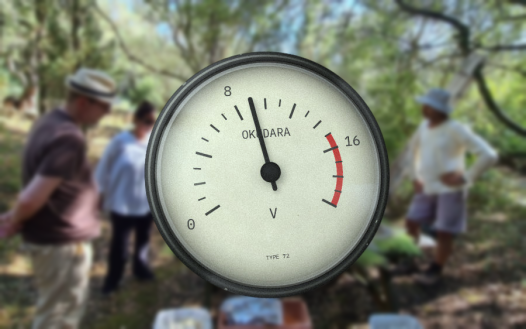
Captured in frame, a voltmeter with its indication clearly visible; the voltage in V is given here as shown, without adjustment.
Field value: 9 V
